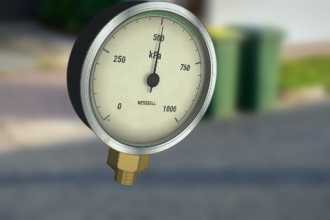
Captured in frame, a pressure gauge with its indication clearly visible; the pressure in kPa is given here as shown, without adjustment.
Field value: 500 kPa
